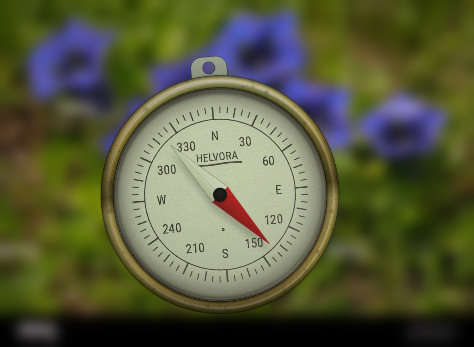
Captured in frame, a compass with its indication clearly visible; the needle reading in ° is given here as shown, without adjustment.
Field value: 140 °
